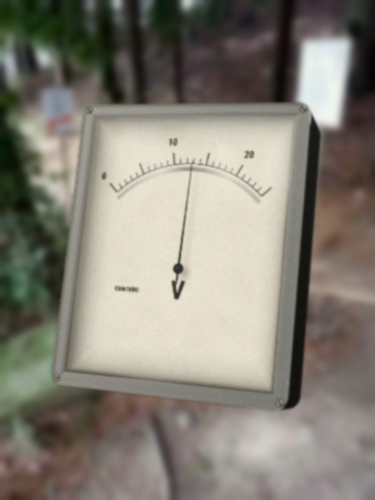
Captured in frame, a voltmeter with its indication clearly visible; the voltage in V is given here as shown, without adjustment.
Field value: 13 V
